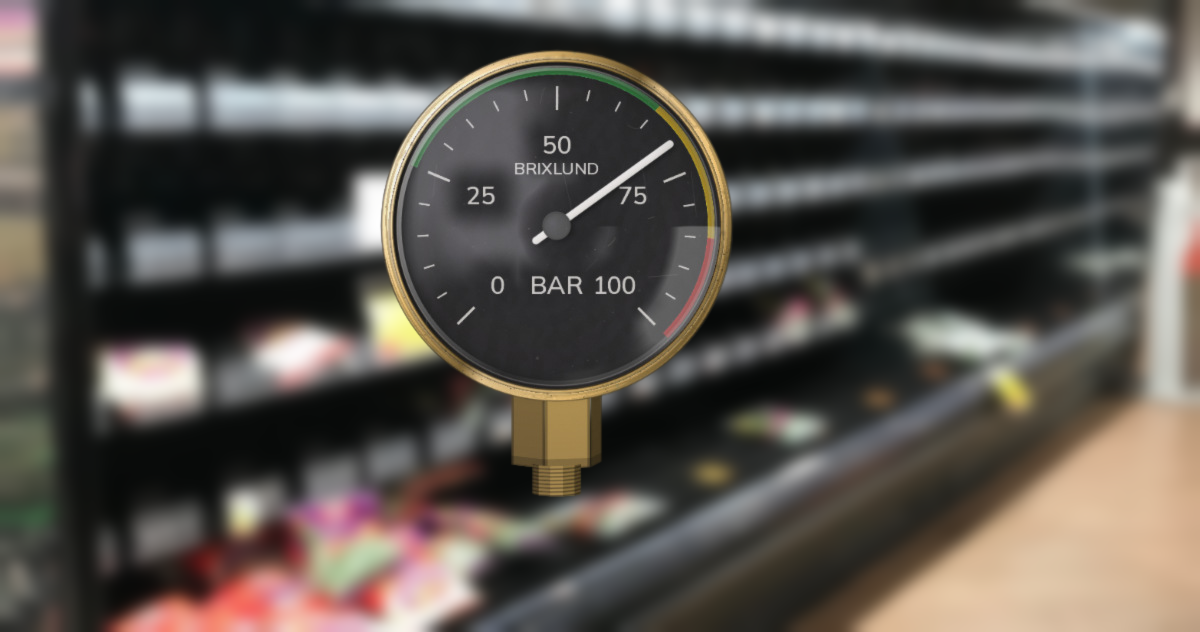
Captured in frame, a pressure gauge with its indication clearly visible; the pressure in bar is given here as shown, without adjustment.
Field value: 70 bar
